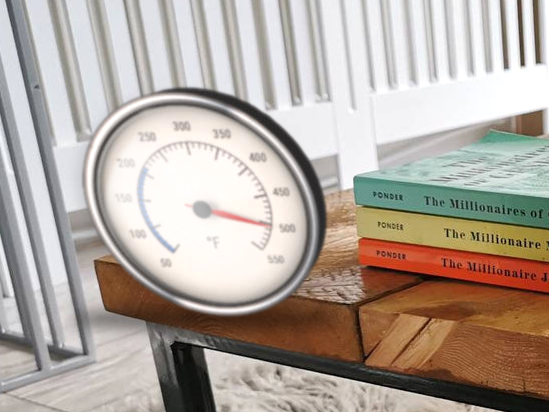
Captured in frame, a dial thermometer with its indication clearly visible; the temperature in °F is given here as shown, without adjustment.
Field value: 500 °F
